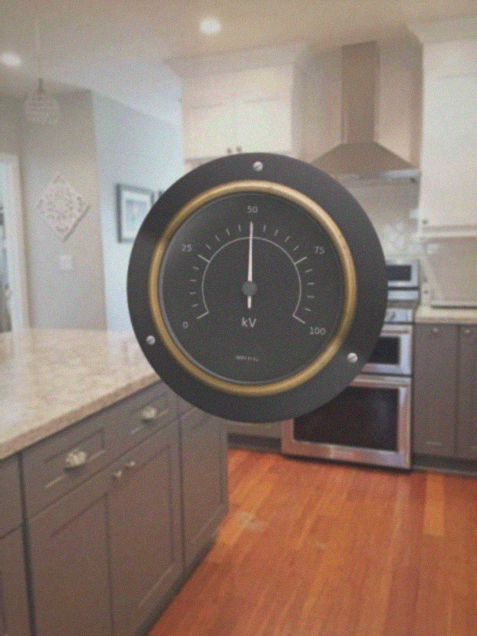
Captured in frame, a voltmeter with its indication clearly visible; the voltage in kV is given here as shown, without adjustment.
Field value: 50 kV
